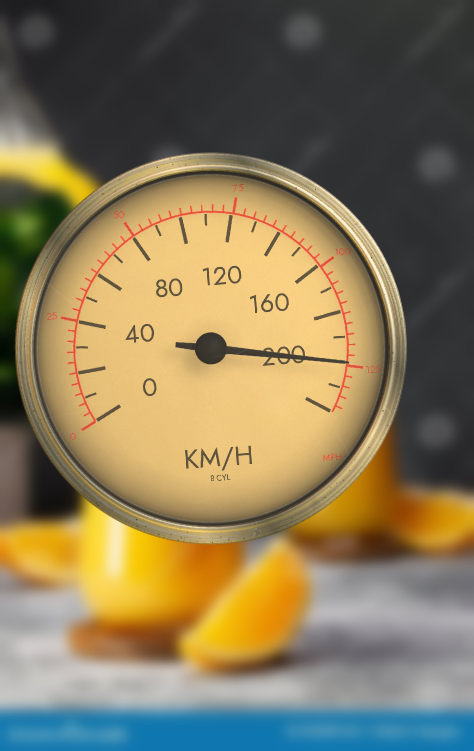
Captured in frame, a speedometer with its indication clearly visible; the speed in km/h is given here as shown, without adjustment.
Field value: 200 km/h
